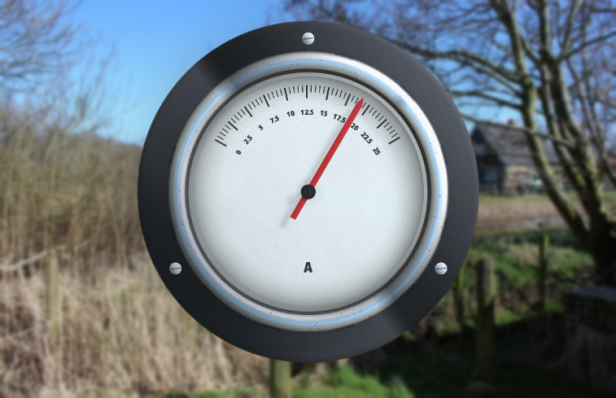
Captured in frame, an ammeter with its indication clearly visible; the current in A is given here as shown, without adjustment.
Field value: 19 A
